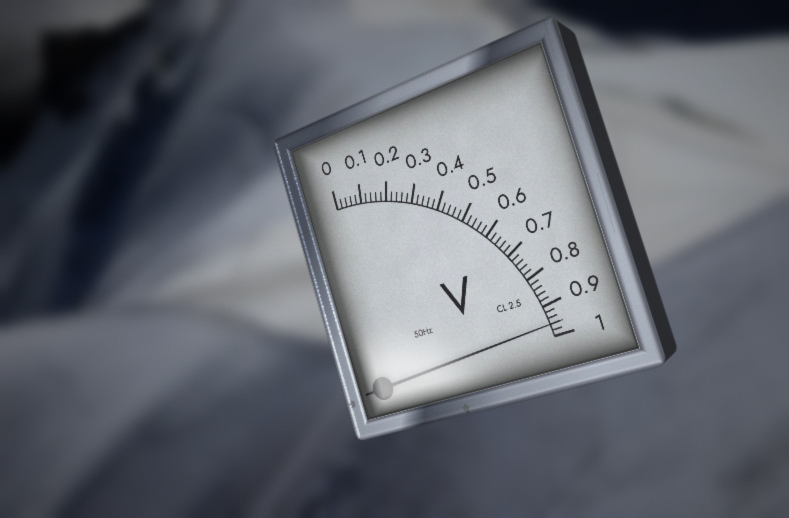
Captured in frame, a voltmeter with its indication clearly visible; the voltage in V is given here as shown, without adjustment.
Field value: 0.96 V
